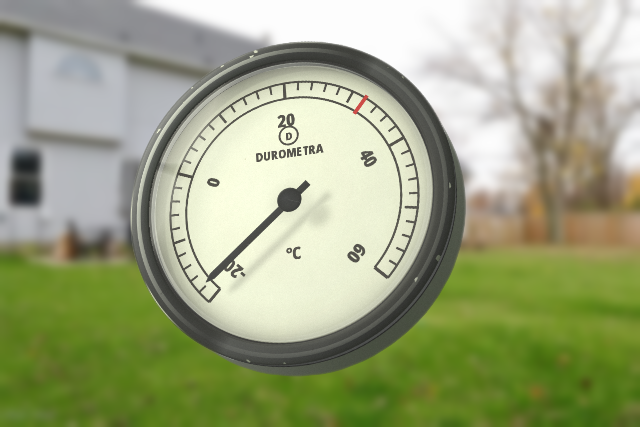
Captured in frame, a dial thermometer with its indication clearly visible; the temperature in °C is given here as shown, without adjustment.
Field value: -18 °C
